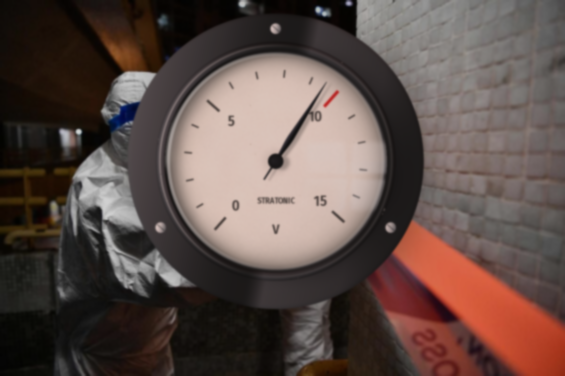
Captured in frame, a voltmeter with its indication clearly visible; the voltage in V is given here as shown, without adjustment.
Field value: 9.5 V
